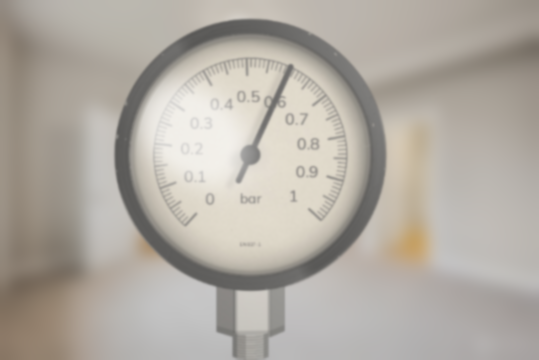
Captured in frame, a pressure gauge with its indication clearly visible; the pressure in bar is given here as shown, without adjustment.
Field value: 0.6 bar
